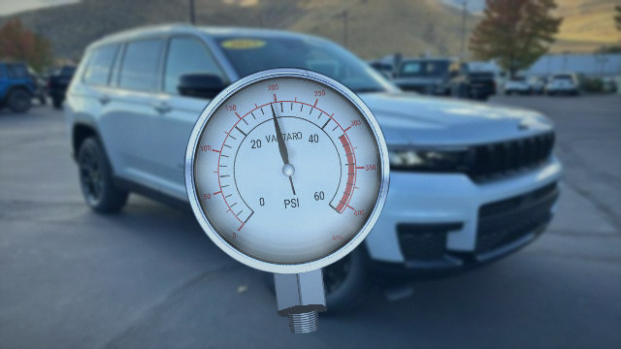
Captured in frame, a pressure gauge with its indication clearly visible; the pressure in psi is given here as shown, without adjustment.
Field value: 28 psi
